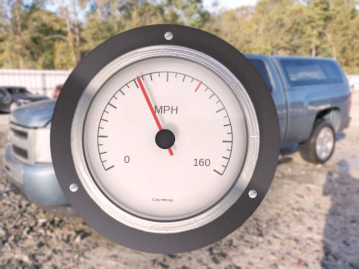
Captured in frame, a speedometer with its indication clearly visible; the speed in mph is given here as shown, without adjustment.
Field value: 62.5 mph
